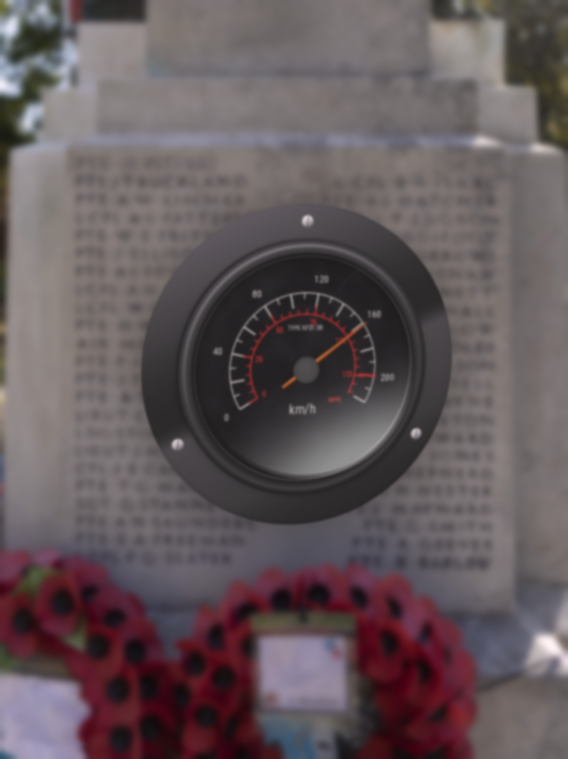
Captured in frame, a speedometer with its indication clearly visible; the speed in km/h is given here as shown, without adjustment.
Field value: 160 km/h
